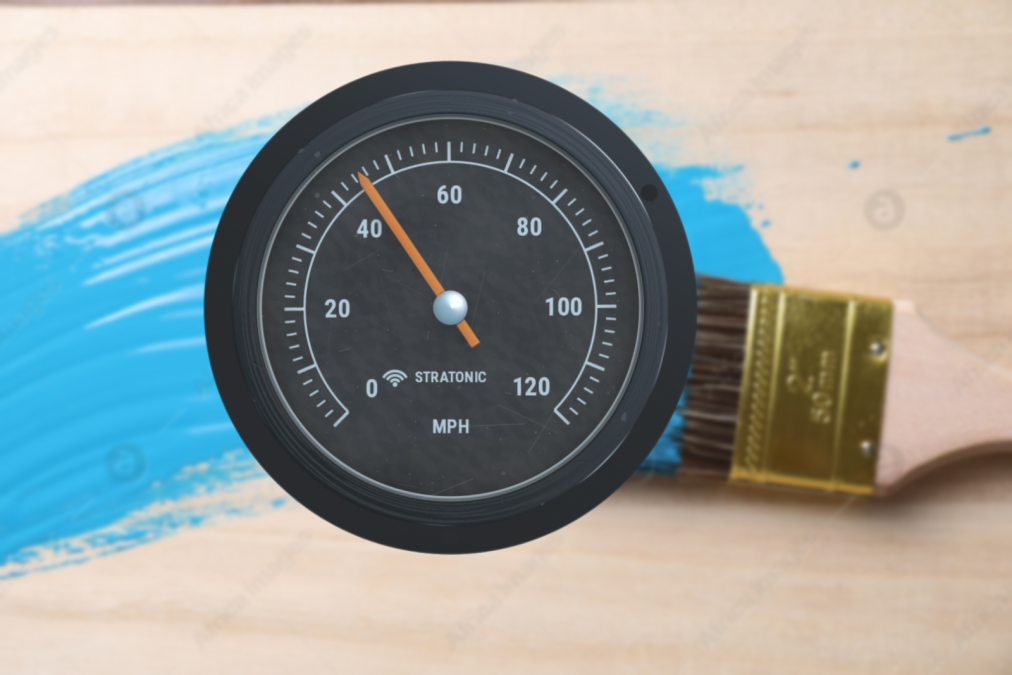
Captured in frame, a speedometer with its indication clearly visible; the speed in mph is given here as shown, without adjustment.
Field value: 45 mph
